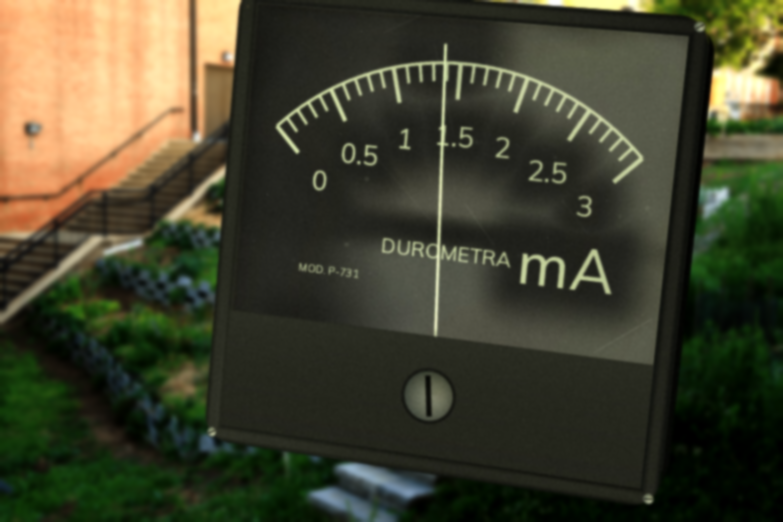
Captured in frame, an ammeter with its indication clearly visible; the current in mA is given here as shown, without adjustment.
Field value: 1.4 mA
